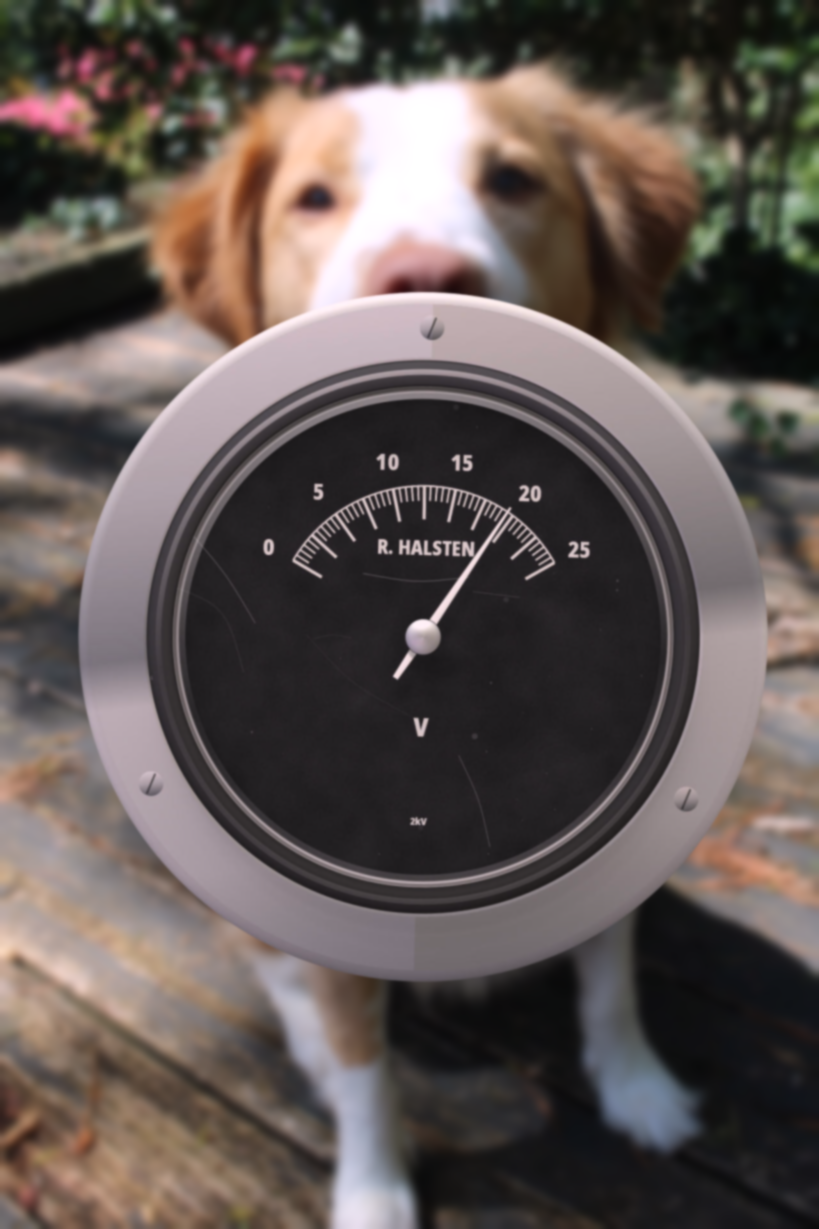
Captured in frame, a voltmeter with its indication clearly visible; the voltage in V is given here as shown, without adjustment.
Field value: 19.5 V
